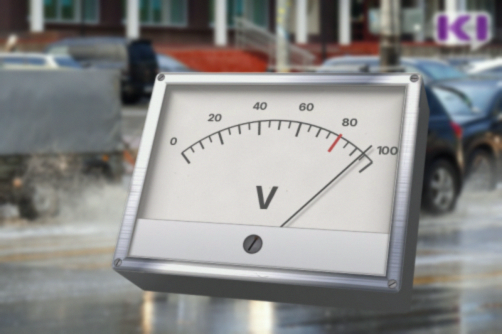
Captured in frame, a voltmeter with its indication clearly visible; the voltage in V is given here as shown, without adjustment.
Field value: 95 V
